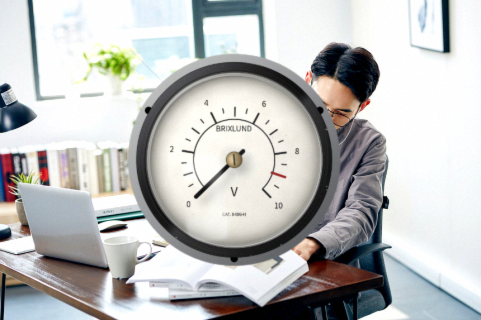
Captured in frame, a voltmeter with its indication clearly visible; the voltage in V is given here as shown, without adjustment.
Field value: 0 V
